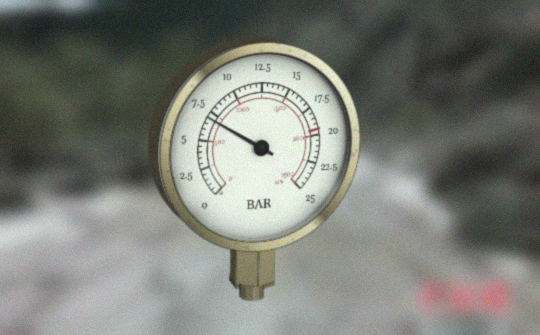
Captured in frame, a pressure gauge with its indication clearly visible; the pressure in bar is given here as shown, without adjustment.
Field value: 7 bar
